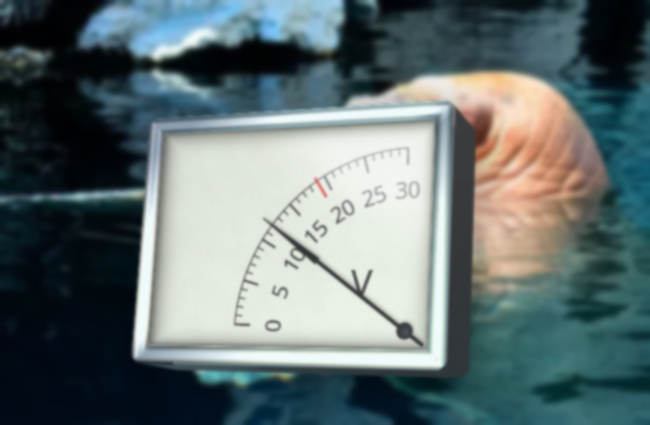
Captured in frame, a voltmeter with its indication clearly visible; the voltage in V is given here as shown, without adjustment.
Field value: 12 V
